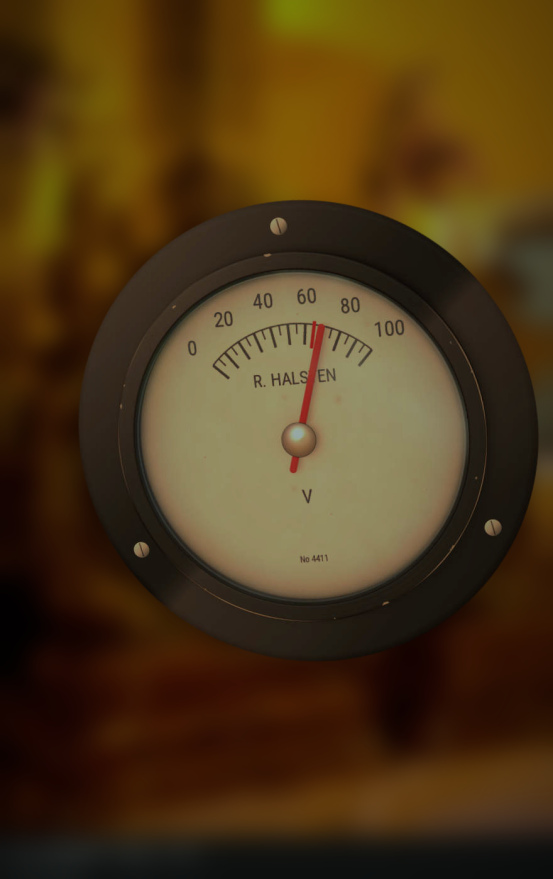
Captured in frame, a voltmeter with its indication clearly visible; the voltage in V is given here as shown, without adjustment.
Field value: 70 V
